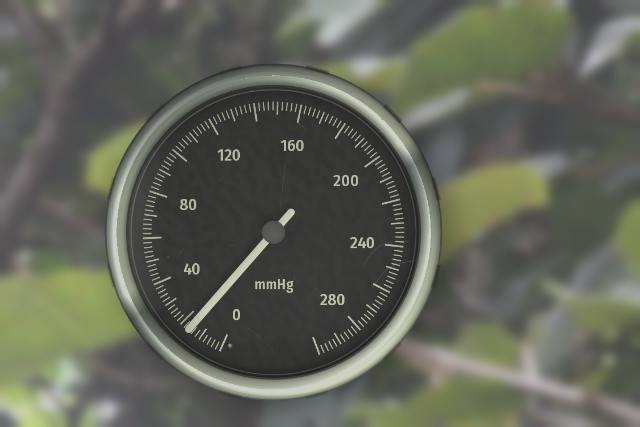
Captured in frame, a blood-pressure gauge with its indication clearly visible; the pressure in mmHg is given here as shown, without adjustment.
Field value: 16 mmHg
